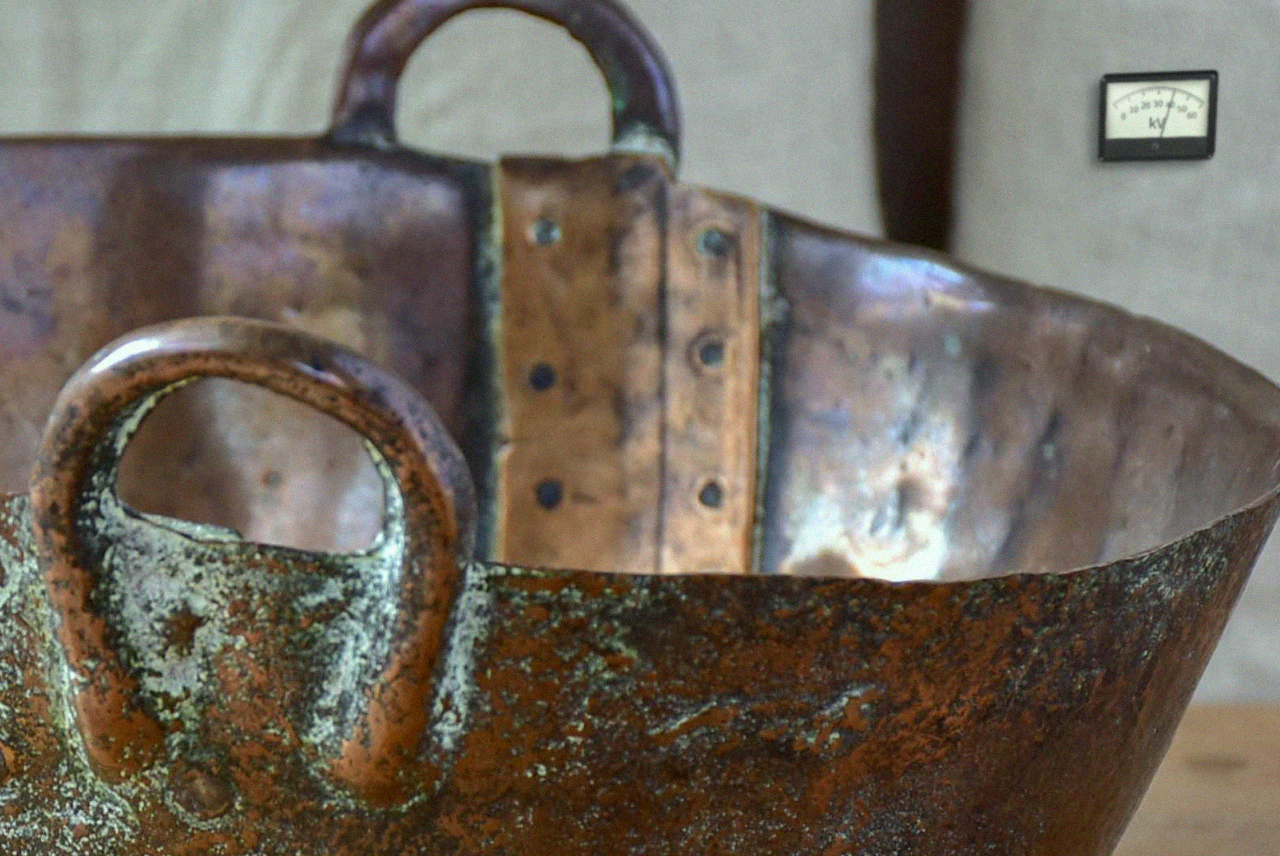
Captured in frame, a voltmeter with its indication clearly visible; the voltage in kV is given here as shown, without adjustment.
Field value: 40 kV
